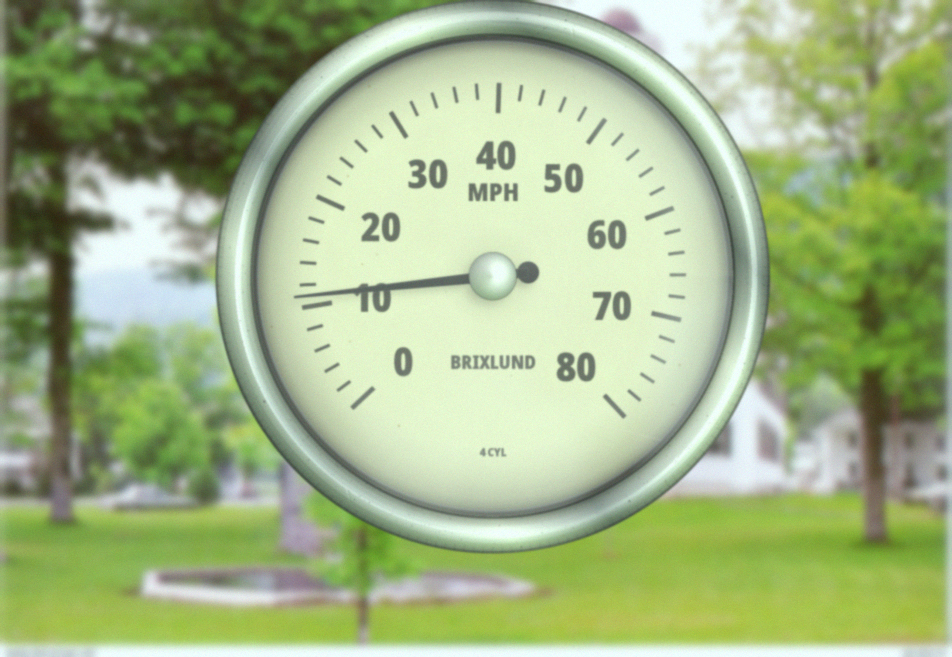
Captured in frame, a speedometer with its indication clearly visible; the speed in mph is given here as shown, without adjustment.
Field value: 11 mph
